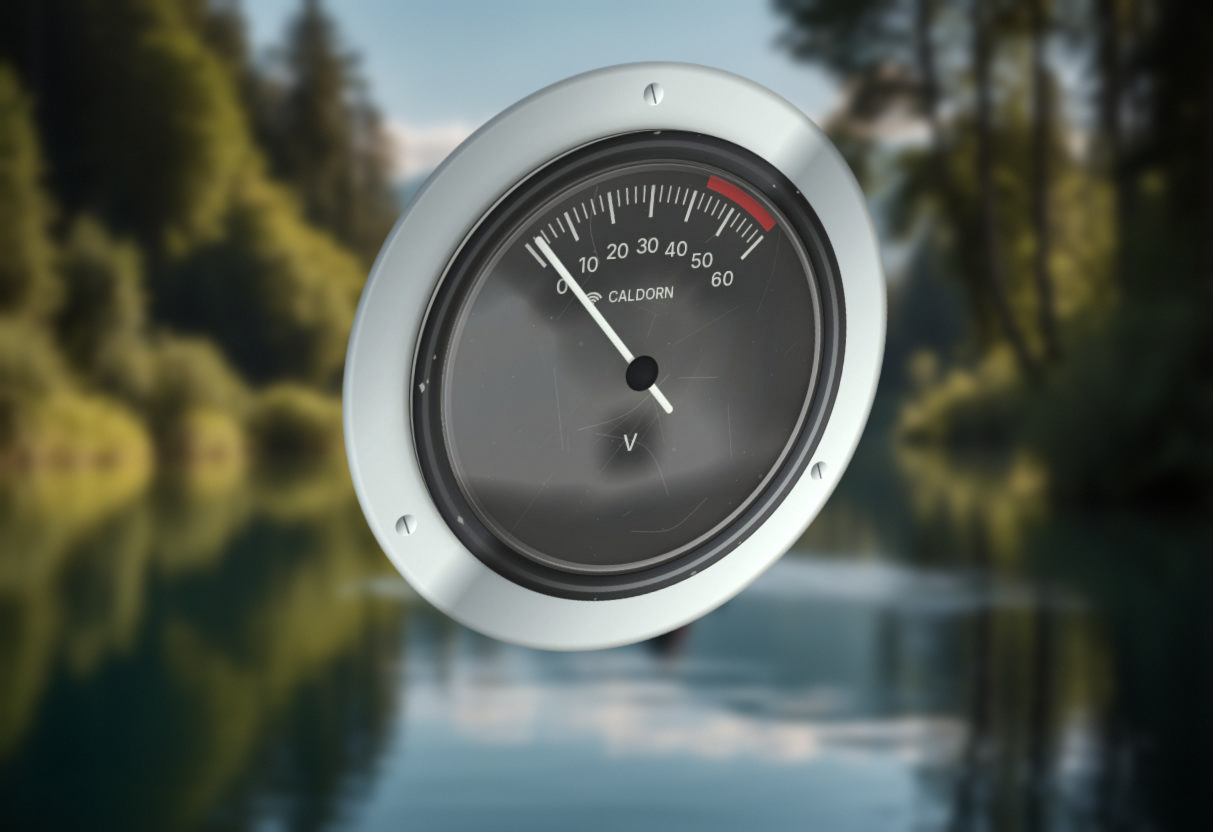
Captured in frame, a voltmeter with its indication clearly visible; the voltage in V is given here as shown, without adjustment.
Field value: 2 V
